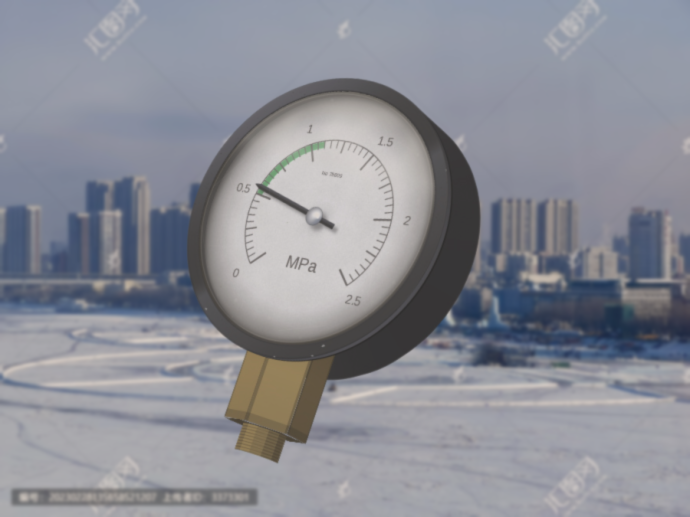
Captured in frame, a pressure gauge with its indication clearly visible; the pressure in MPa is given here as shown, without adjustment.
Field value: 0.55 MPa
